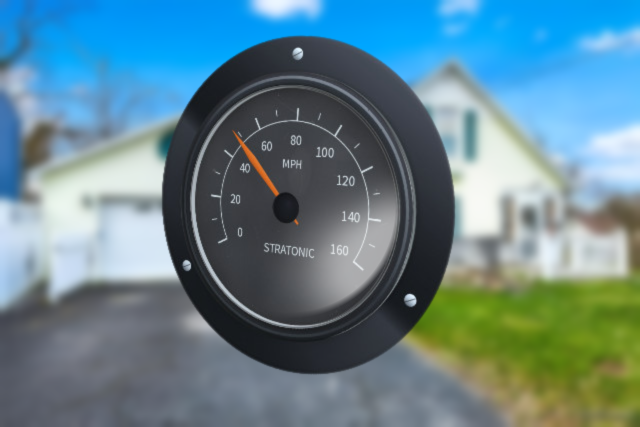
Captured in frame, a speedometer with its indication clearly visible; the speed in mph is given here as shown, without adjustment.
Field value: 50 mph
